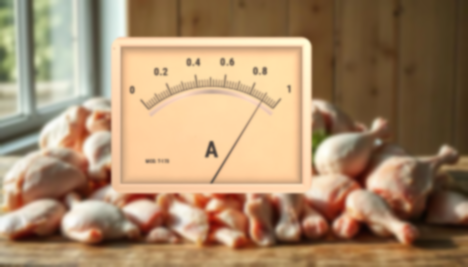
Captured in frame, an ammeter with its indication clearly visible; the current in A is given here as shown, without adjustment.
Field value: 0.9 A
